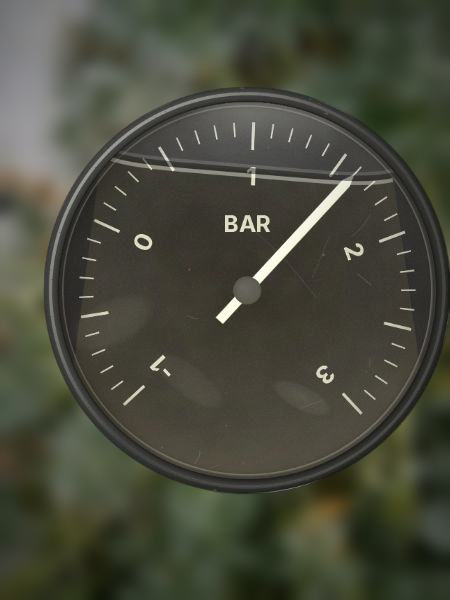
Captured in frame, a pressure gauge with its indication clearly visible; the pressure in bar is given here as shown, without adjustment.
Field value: 1.6 bar
